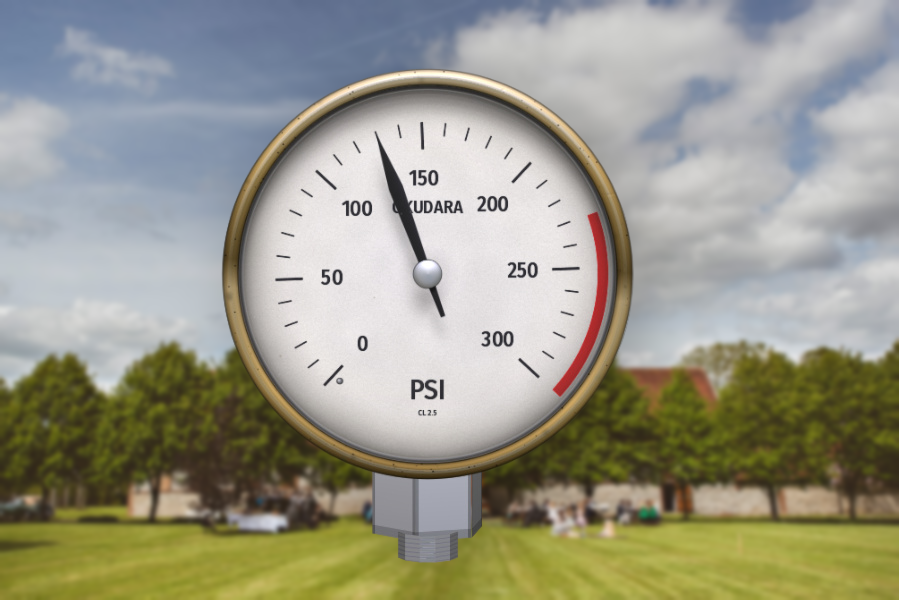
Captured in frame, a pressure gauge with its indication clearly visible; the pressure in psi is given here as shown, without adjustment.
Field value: 130 psi
